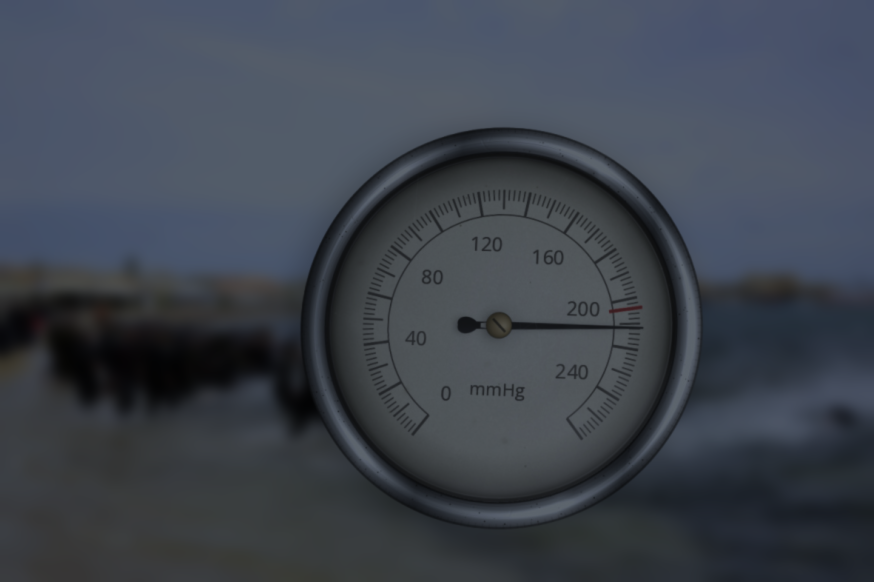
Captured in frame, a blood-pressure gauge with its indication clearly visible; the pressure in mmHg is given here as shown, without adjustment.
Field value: 212 mmHg
